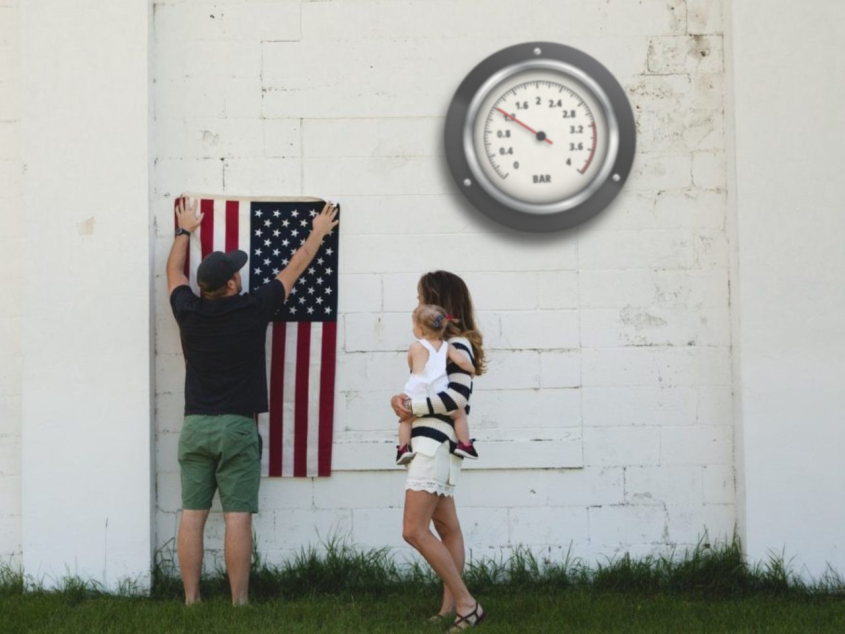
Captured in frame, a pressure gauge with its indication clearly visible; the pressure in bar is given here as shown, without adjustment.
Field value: 1.2 bar
